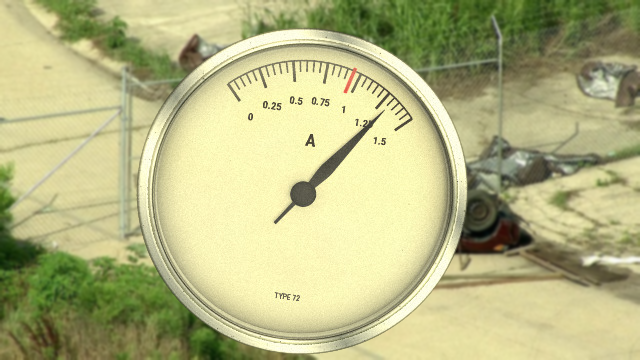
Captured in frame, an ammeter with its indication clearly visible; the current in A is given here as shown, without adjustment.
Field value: 1.3 A
